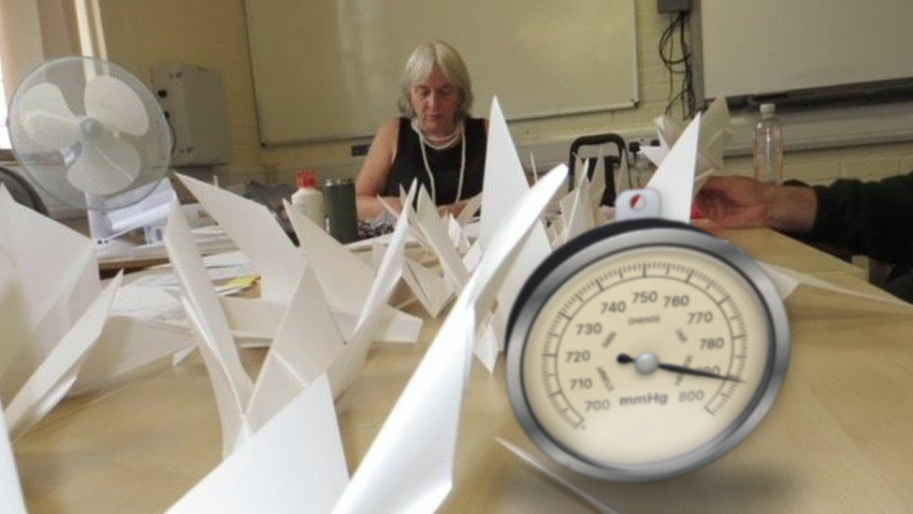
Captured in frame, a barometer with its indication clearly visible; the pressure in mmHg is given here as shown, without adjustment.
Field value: 790 mmHg
